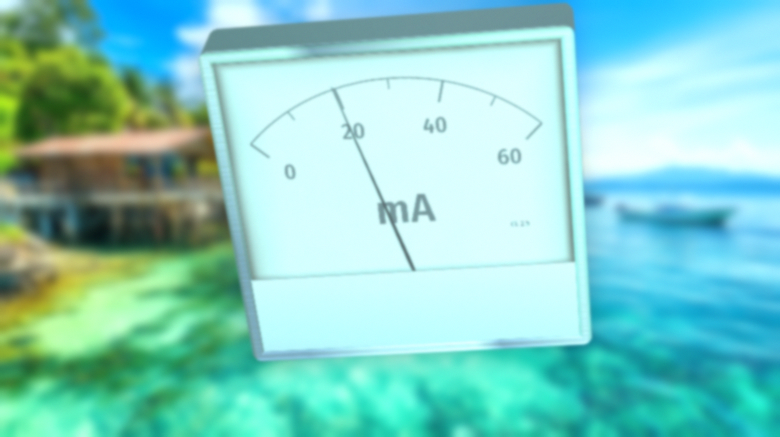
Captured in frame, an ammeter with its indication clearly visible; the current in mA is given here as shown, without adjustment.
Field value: 20 mA
